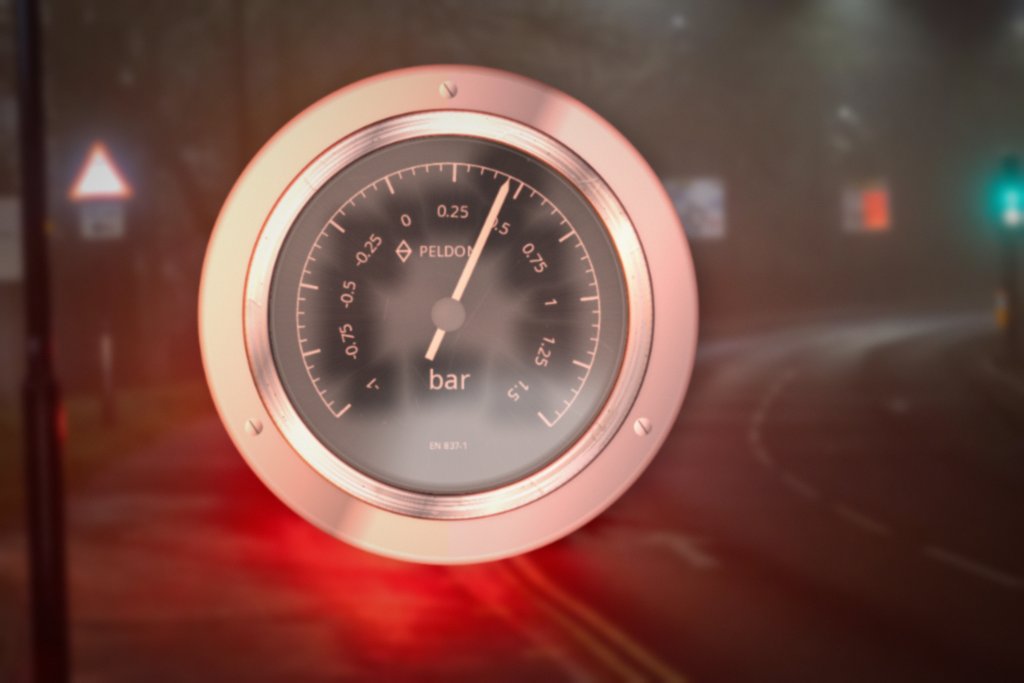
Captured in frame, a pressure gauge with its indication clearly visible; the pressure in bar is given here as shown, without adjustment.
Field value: 0.45 bar
